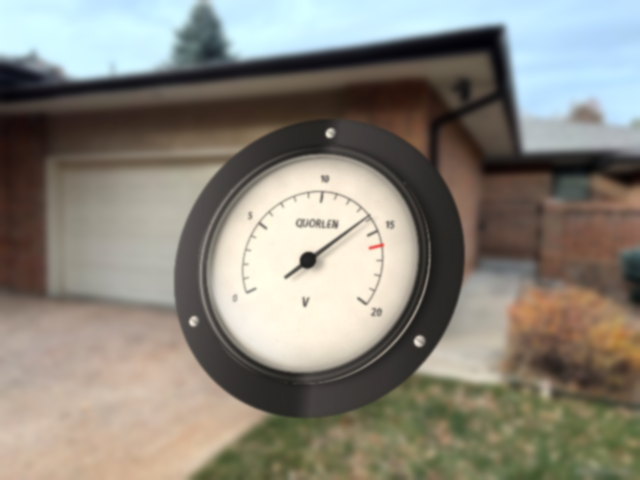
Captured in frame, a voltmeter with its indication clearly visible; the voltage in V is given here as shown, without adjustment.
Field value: 14 V
